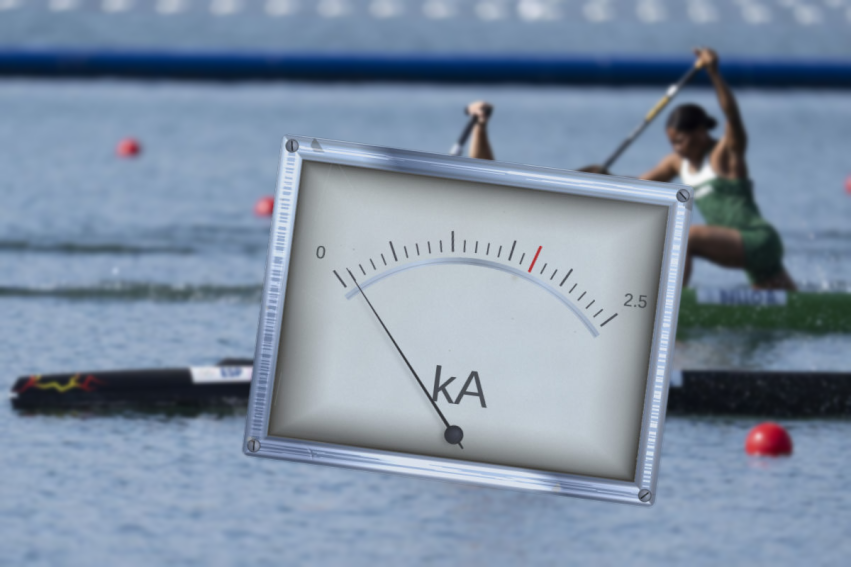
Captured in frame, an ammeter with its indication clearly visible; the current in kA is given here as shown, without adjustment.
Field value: 0.1 kA
